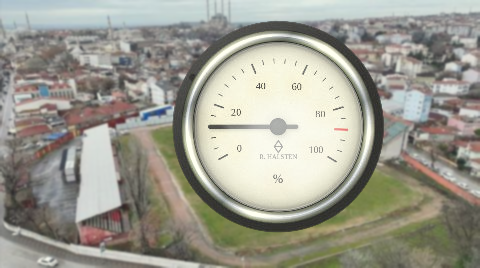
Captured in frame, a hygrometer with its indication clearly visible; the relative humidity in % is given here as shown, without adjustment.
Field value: 12 %
